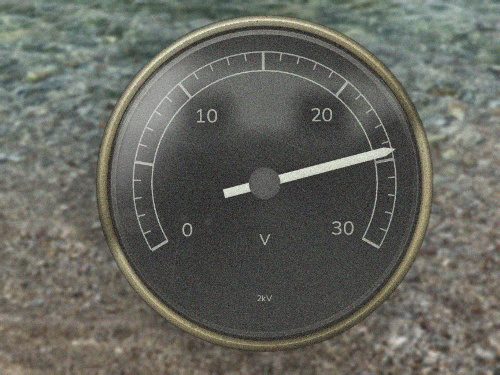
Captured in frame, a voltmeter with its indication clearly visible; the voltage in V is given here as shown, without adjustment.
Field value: 24.5 V
